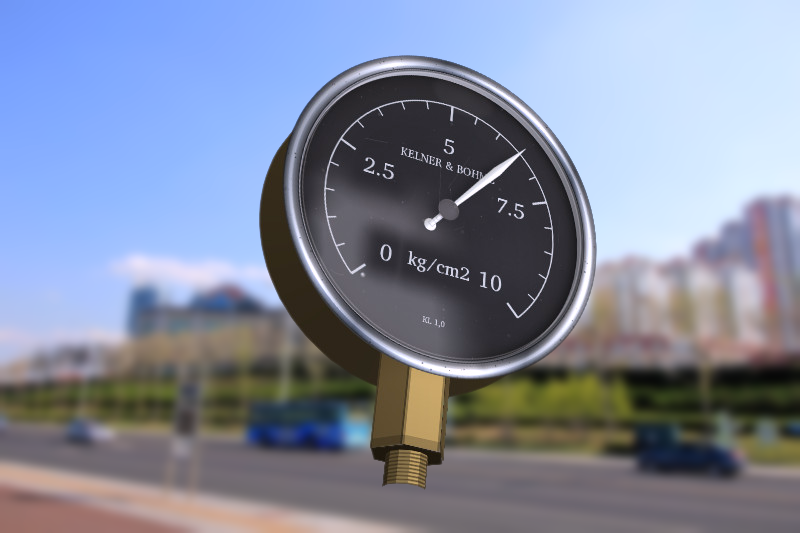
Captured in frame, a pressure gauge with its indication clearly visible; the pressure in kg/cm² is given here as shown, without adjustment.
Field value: 6.5 kg/cm²
